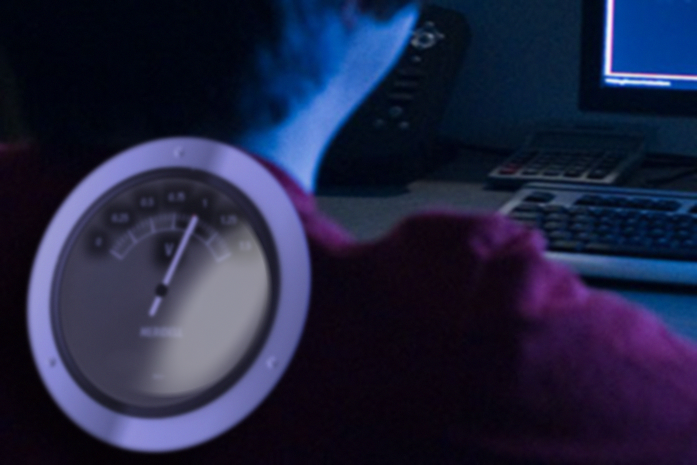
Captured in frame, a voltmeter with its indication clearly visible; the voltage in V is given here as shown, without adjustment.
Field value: 1 V
